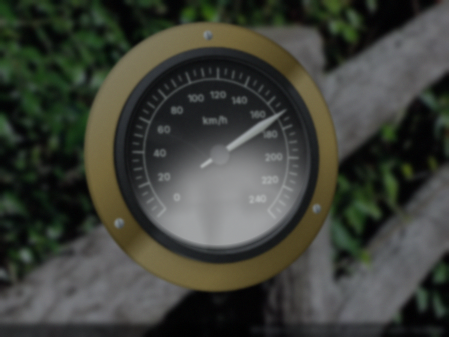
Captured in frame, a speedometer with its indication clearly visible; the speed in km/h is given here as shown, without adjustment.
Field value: 170 km/h
